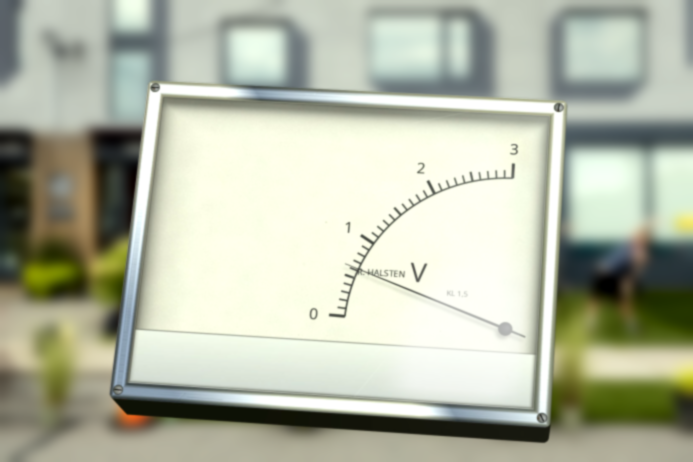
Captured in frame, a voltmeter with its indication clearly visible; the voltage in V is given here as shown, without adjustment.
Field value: 0.6 V
